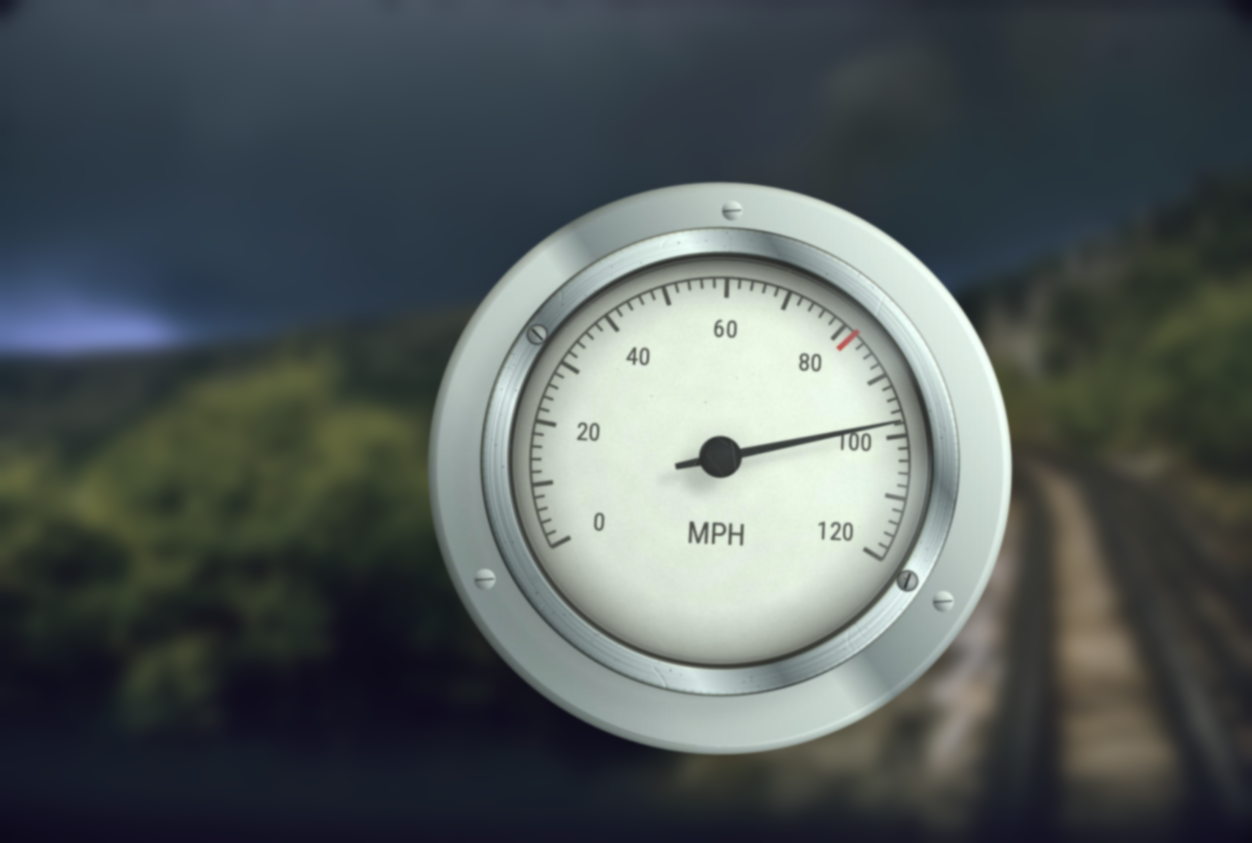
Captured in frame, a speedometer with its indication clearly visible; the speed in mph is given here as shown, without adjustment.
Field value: 98 mph
